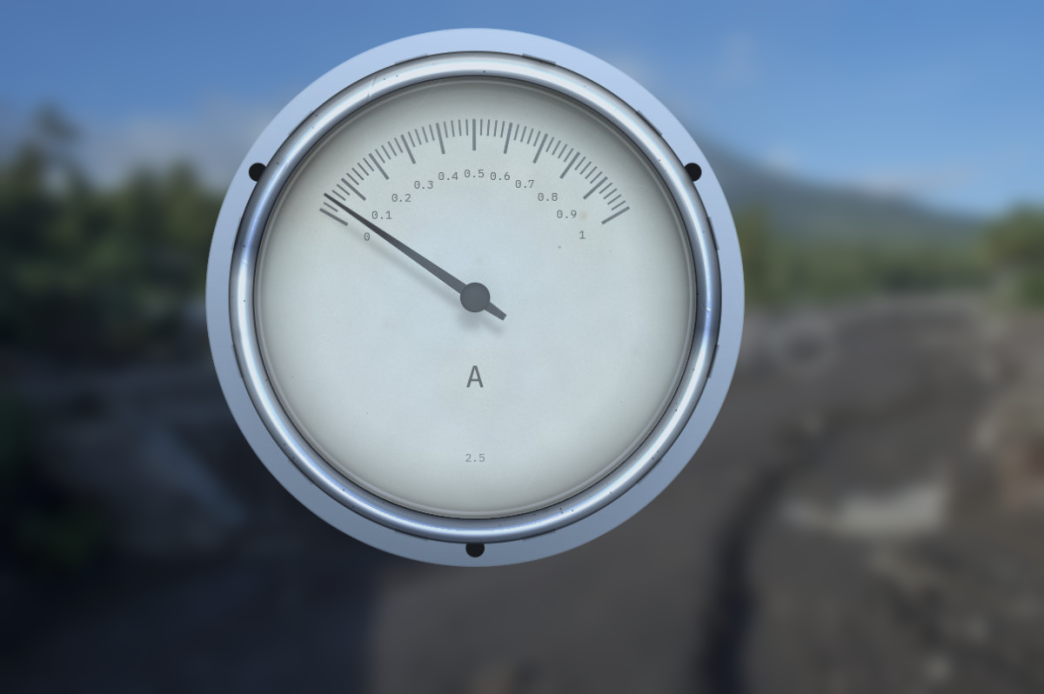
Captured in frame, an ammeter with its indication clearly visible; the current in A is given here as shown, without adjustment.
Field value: 0.04 A
